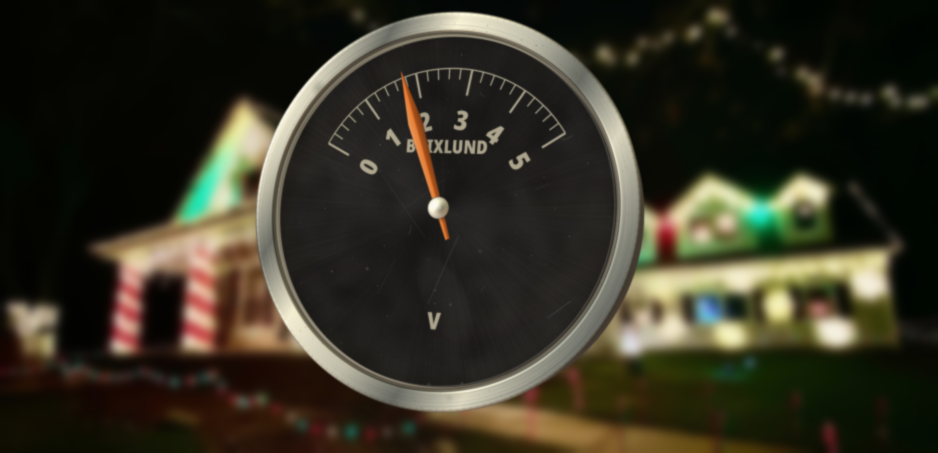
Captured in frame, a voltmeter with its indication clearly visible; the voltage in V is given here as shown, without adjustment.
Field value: 1.8 V
